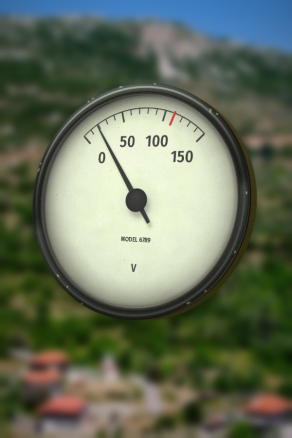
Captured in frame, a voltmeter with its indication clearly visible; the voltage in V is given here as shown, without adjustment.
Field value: 20 V
